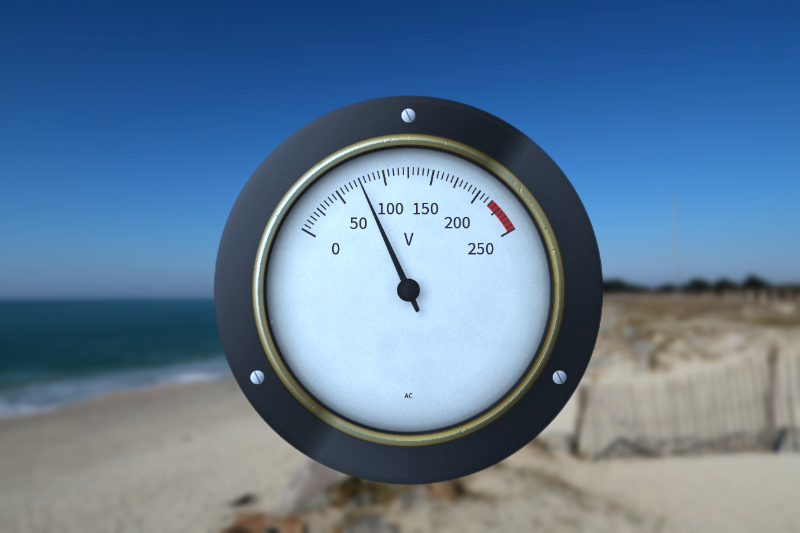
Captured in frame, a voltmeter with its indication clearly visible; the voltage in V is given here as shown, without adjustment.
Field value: 75 V
